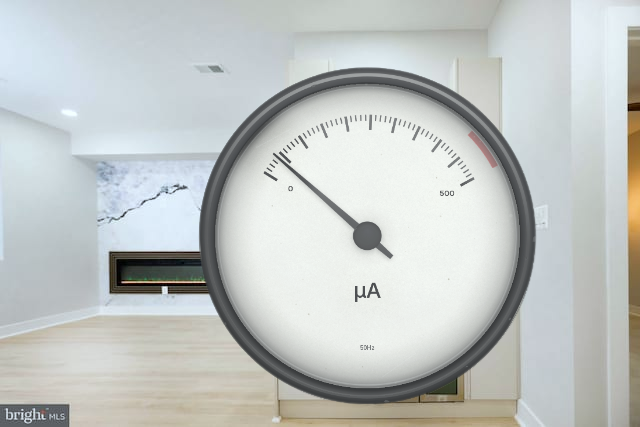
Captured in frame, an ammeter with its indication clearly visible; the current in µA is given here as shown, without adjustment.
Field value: 40 µA
